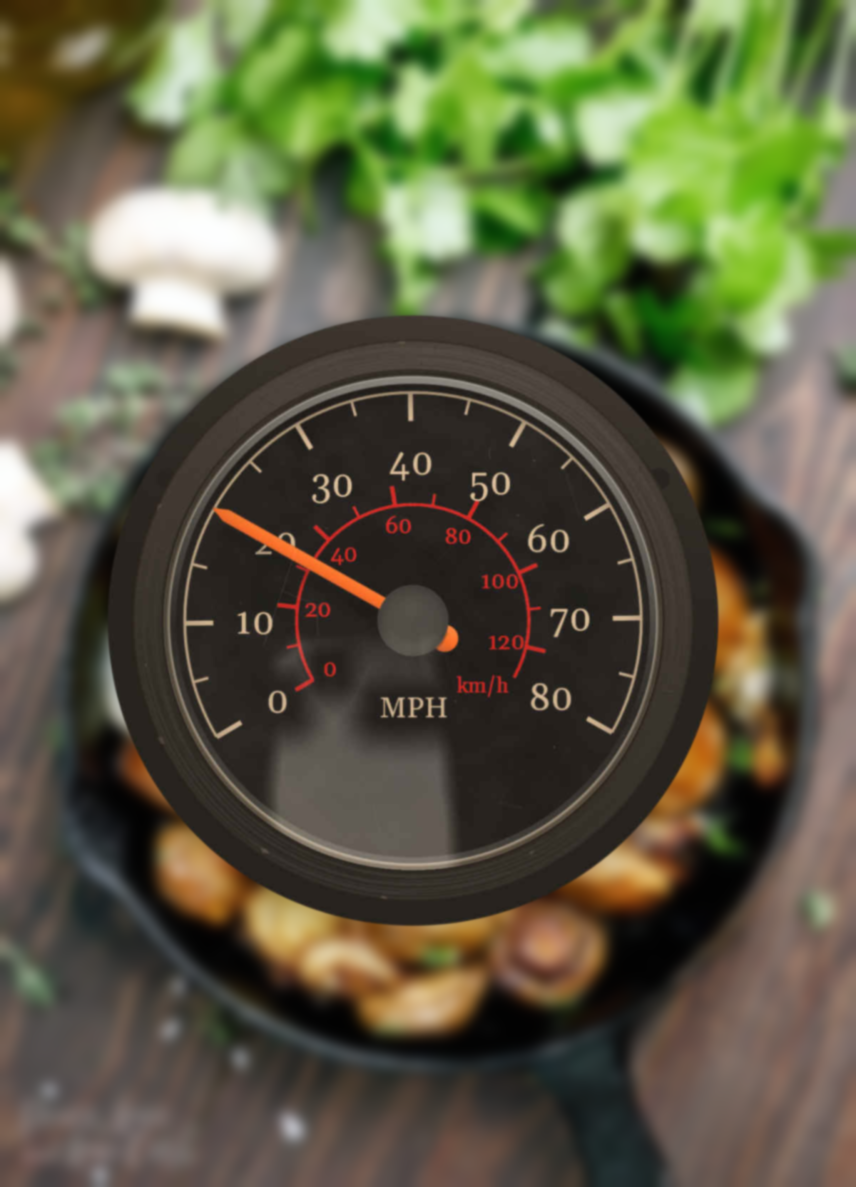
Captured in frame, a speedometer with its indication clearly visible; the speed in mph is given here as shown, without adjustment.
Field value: 20 mph
